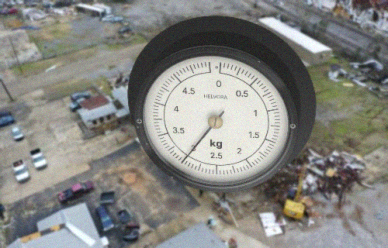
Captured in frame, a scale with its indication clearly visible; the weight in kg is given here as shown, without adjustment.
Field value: 3 kg
